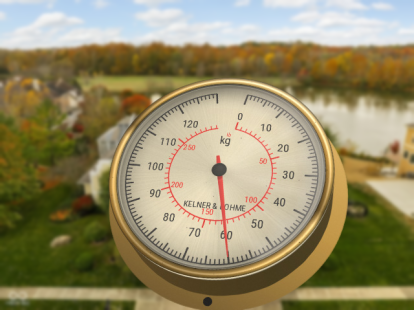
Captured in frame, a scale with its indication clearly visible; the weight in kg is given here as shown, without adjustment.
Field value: 60 kg
